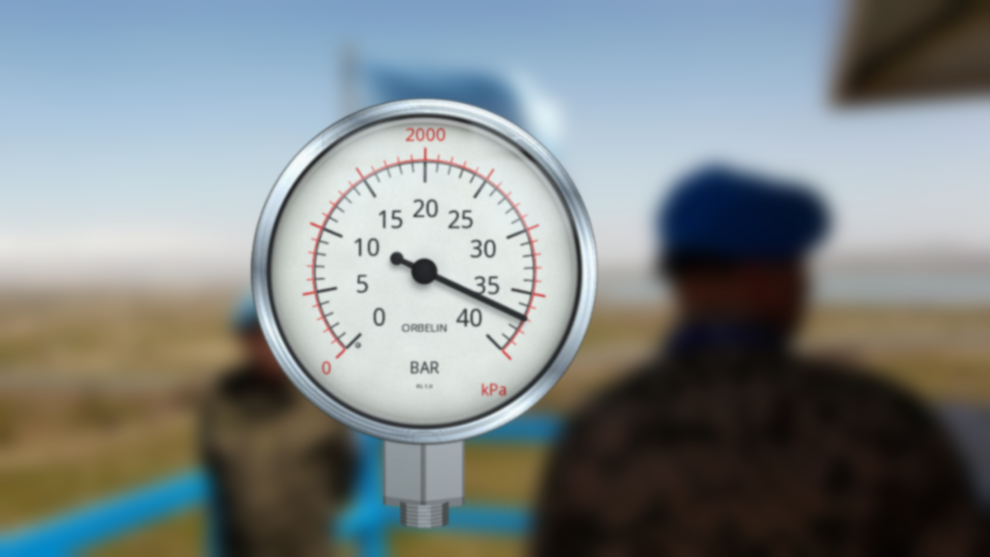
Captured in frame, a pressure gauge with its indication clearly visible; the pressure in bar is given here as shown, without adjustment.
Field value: 37 bar
